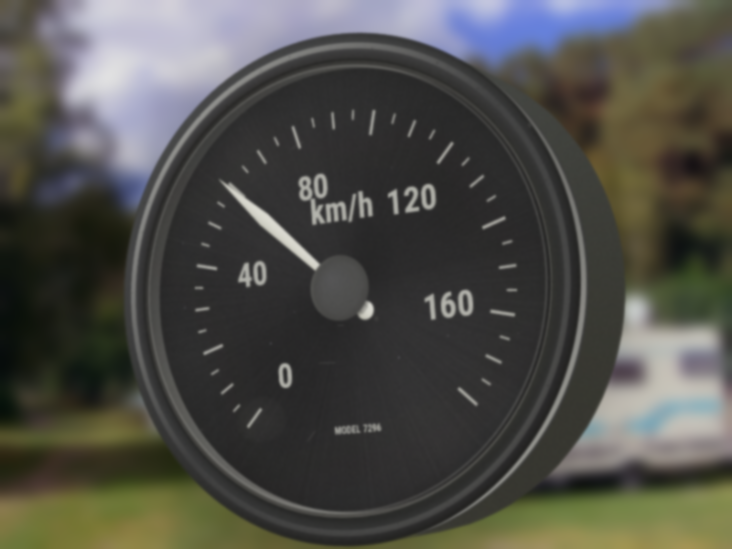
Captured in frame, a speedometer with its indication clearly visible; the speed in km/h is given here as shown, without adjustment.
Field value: 60 km/h
